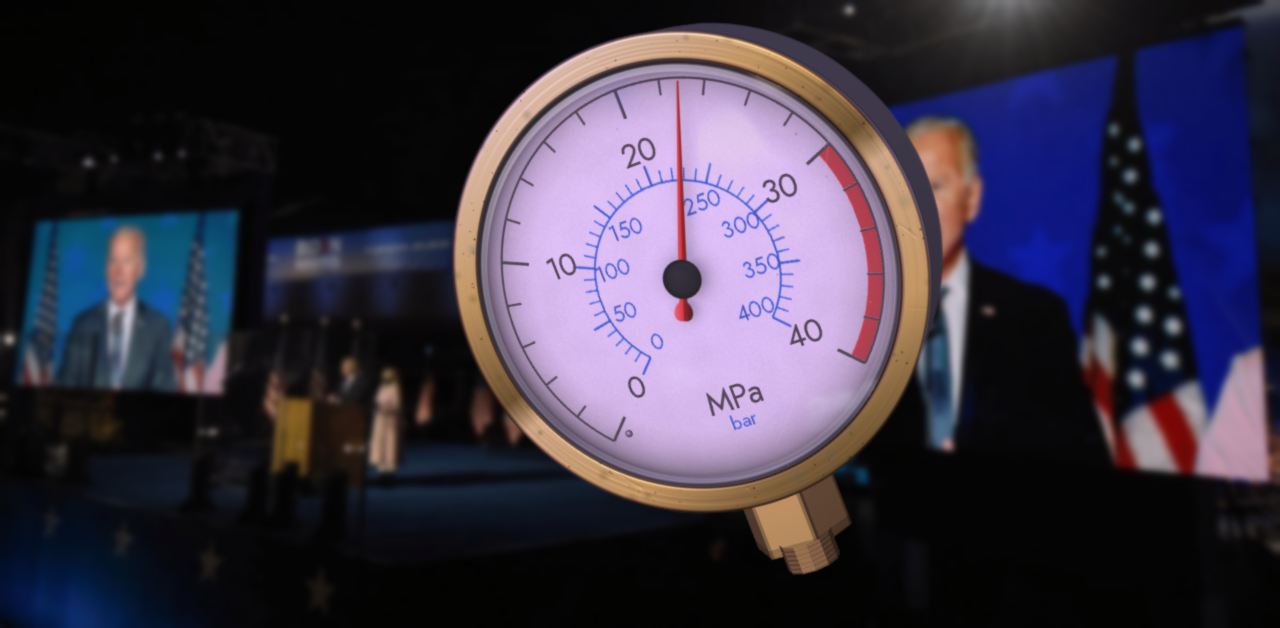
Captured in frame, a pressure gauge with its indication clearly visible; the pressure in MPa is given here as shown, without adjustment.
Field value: 23 MPa
